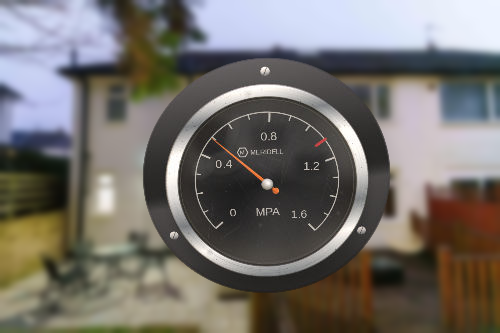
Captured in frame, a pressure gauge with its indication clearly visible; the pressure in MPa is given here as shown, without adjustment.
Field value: 0.5 MPa
